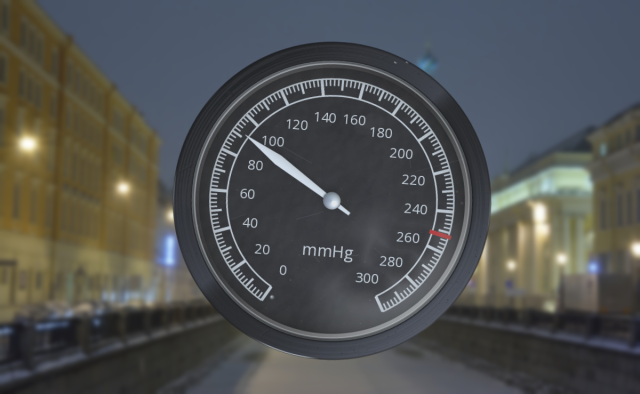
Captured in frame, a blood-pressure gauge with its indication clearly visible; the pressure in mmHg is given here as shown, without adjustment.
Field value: 92 mmHg
